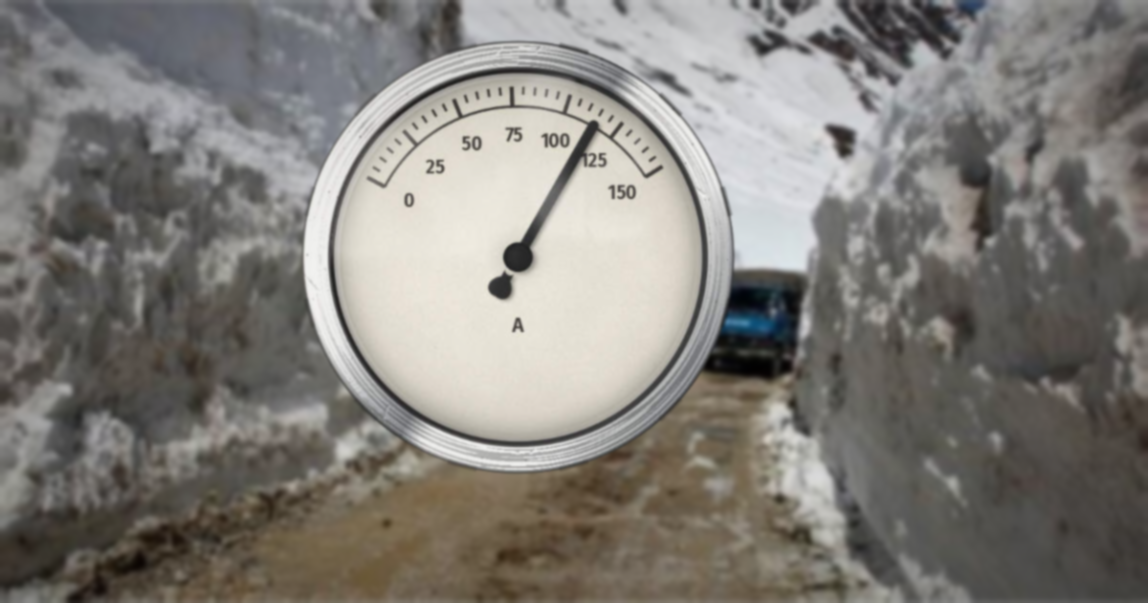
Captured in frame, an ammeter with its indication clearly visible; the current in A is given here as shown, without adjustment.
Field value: 115 A
